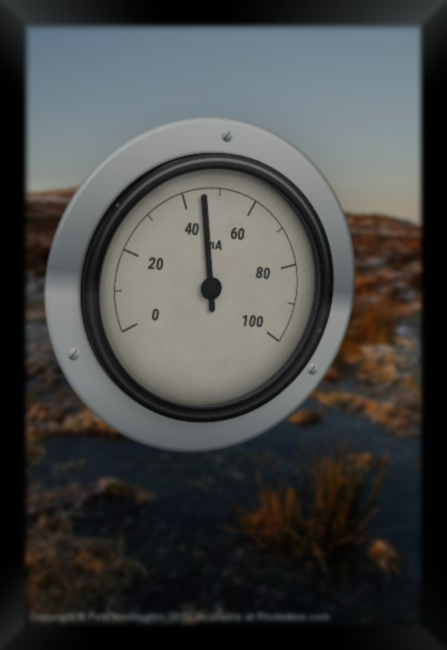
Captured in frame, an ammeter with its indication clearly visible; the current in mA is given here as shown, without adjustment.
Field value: 45 mA
